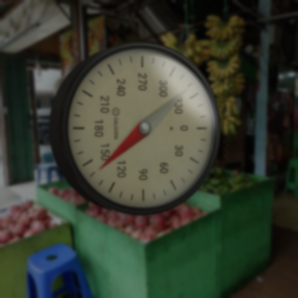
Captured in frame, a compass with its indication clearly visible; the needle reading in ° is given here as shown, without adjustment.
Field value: 140 °
